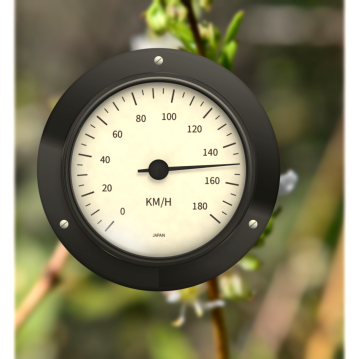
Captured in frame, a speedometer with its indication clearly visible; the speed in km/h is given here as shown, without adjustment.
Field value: 150 km/h
